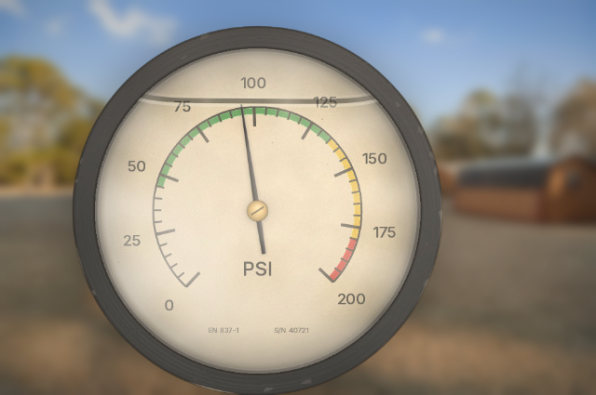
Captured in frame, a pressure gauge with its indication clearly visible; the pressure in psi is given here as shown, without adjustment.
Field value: 95 psi
